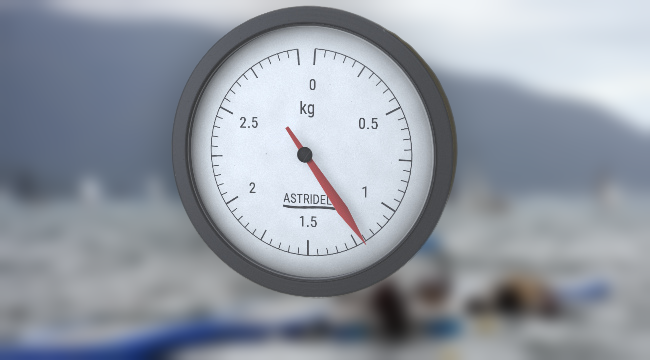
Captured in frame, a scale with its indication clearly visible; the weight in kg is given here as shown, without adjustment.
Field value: 1.2 kg
